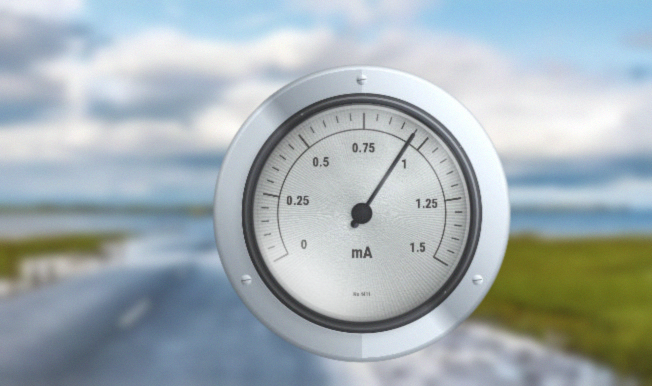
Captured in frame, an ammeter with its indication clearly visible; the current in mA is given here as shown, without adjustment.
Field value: 0.95 mA
